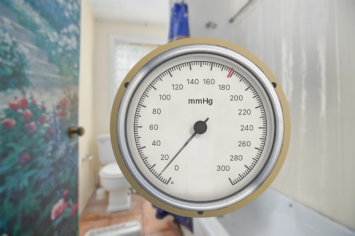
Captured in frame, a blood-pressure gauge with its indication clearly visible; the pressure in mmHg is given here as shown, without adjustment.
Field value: 10 mmHg
